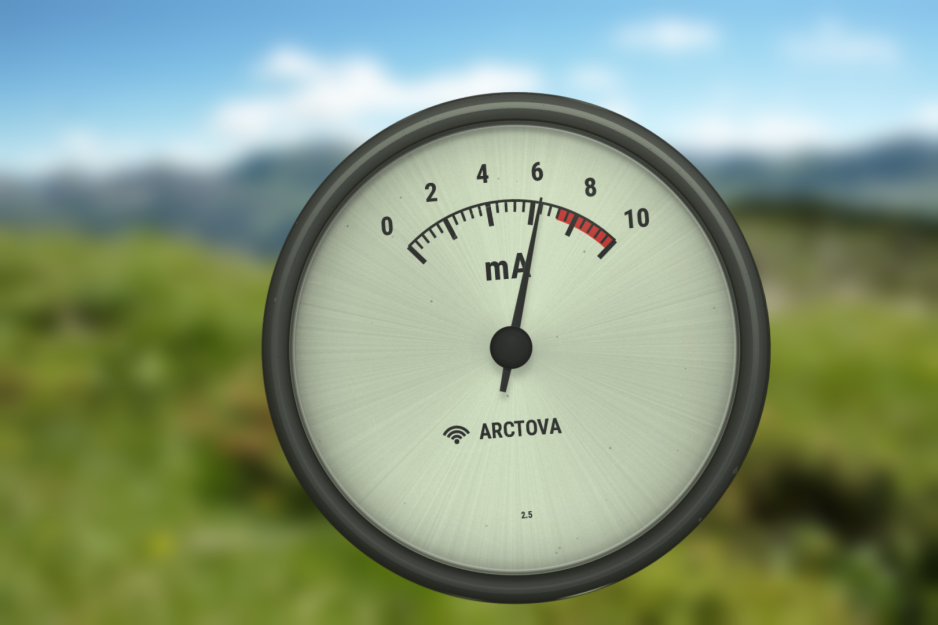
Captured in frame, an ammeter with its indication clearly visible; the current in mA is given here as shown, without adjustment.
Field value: 6.4 mA
